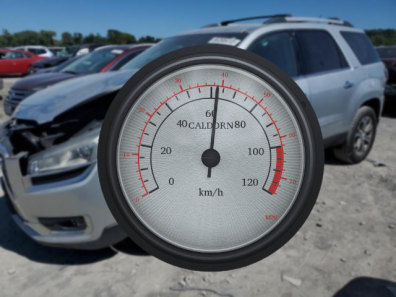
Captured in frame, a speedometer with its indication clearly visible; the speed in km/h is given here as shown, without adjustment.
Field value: 62.5 km/h
